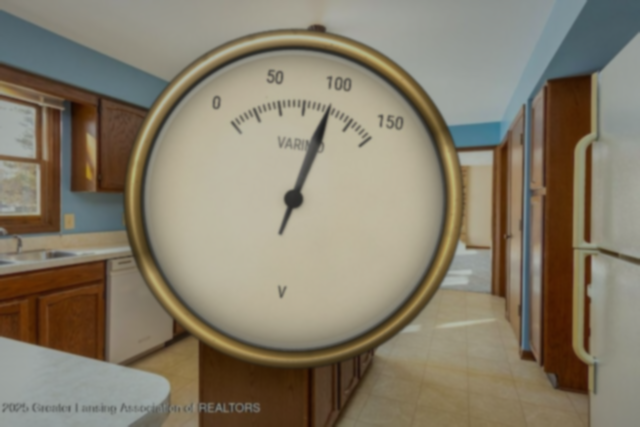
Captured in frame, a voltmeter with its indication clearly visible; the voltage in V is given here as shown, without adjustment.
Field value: 100 V
